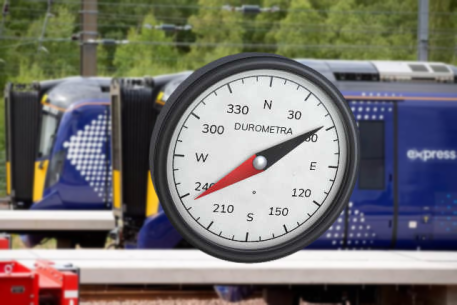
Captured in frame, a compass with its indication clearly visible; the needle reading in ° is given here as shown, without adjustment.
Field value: 235 °
